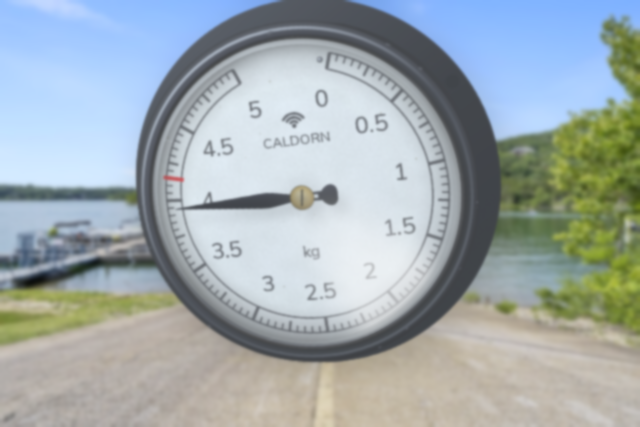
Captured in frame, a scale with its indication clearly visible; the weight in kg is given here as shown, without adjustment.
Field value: 3.95 kg
